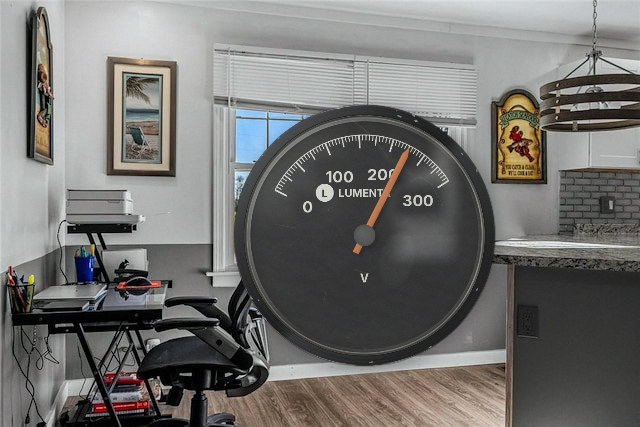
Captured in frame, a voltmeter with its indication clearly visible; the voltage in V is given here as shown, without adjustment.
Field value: 225 V
